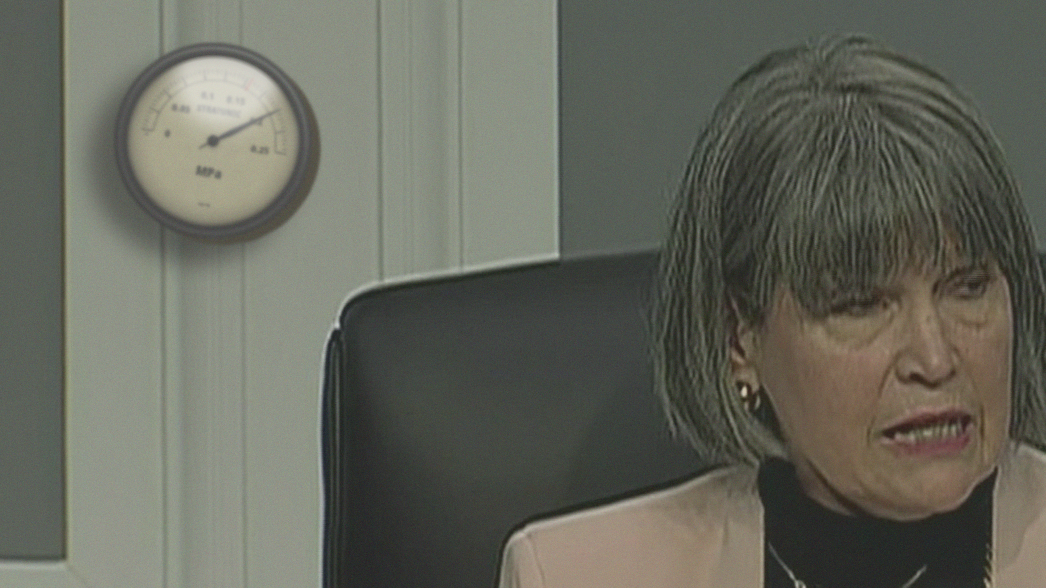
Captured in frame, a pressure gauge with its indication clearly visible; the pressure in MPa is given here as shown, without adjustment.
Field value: 0.2 MPa
